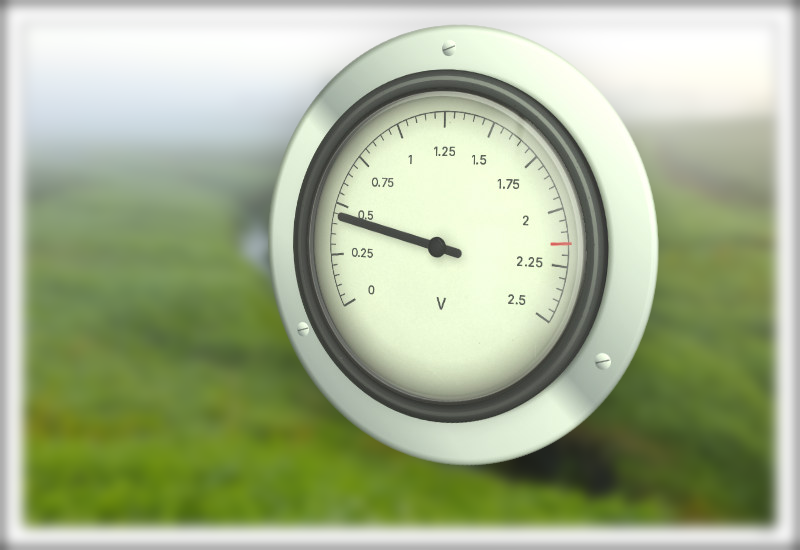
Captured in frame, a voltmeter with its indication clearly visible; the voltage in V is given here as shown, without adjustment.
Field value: 0.45 V
